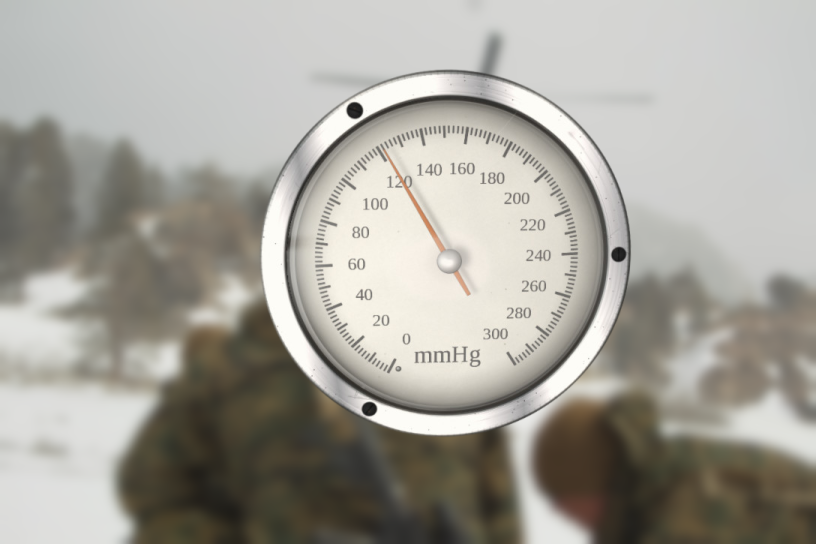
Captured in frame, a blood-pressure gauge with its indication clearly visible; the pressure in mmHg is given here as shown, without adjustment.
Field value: 122 mmHg
